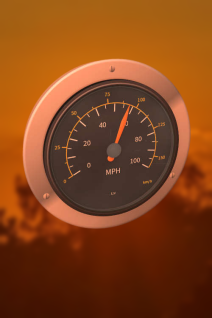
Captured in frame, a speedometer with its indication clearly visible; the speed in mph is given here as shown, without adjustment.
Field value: 57.5 mph
